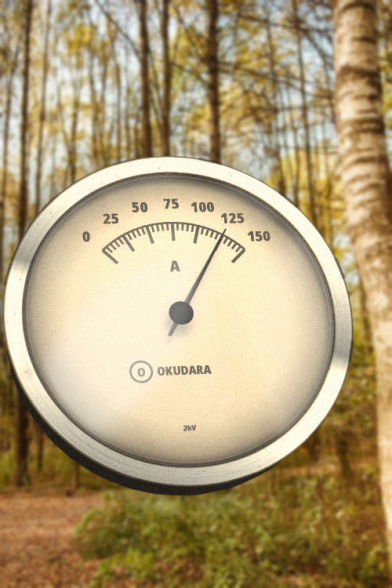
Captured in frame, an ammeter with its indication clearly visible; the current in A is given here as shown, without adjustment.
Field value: 125 A
